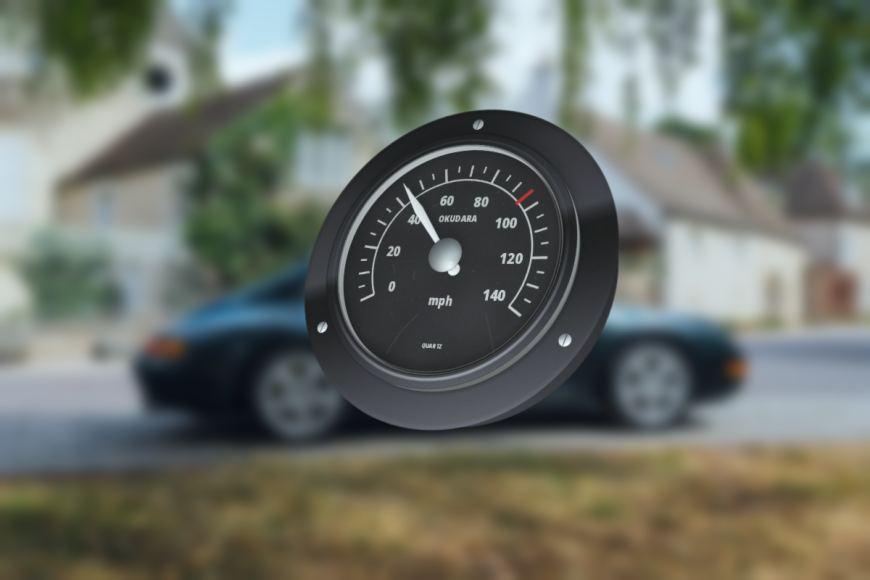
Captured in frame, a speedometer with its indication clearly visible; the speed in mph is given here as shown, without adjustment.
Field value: 45 mph
